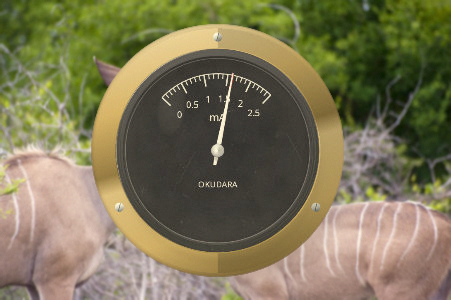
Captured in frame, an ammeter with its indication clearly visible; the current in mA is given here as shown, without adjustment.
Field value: 1.6 mA
